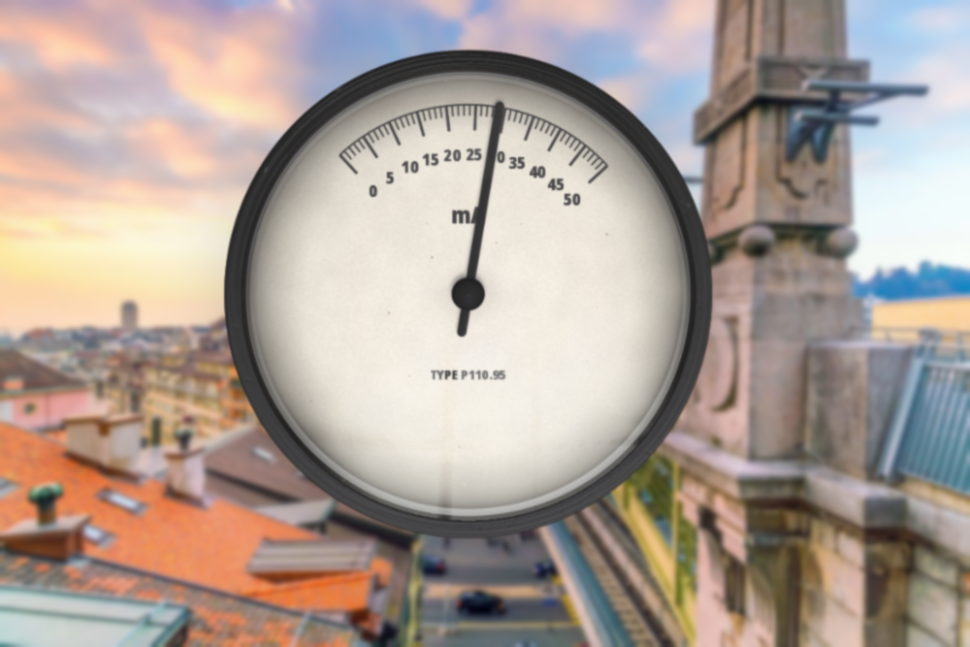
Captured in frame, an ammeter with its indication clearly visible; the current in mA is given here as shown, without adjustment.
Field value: 29 mA
